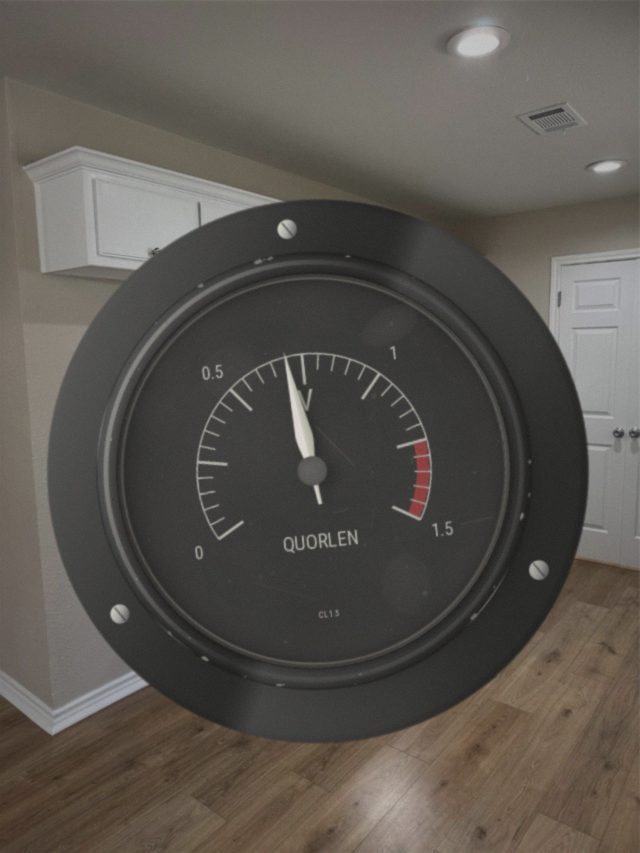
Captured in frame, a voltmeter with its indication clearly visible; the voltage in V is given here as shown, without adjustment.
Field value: 0.7 V
